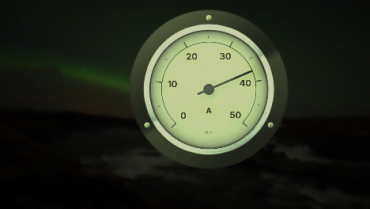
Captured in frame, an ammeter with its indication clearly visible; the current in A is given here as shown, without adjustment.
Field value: 37.5 A
